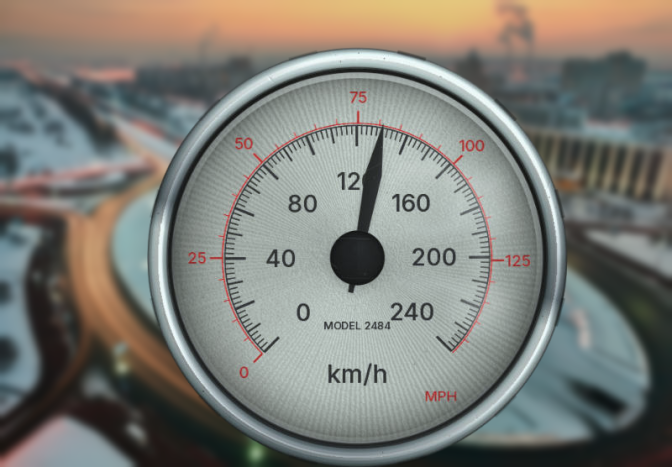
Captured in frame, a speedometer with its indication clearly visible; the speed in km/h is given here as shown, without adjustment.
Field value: 130 km/h
